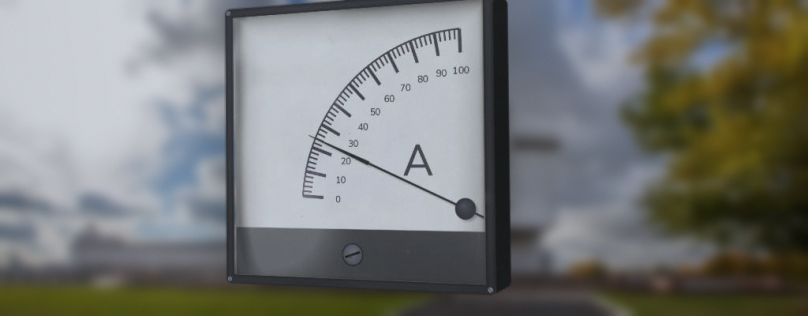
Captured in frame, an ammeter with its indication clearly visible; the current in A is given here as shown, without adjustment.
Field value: 24 A
